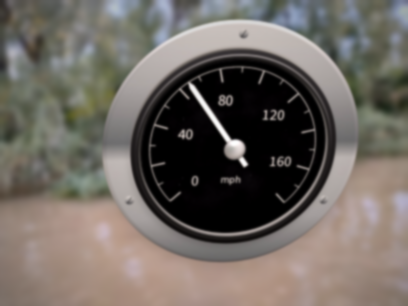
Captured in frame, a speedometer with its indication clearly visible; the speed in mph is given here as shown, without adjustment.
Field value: 65 mph
